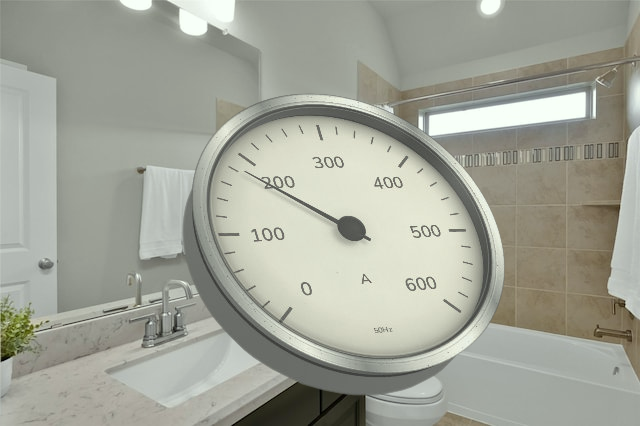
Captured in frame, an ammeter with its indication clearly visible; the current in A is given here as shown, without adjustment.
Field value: 180 A
